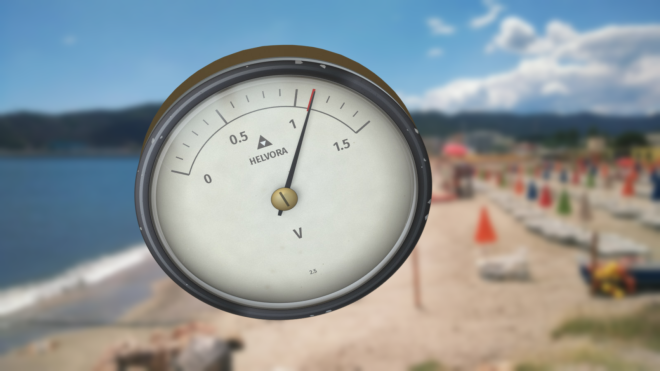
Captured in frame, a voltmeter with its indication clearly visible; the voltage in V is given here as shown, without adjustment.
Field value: 1.1 V
